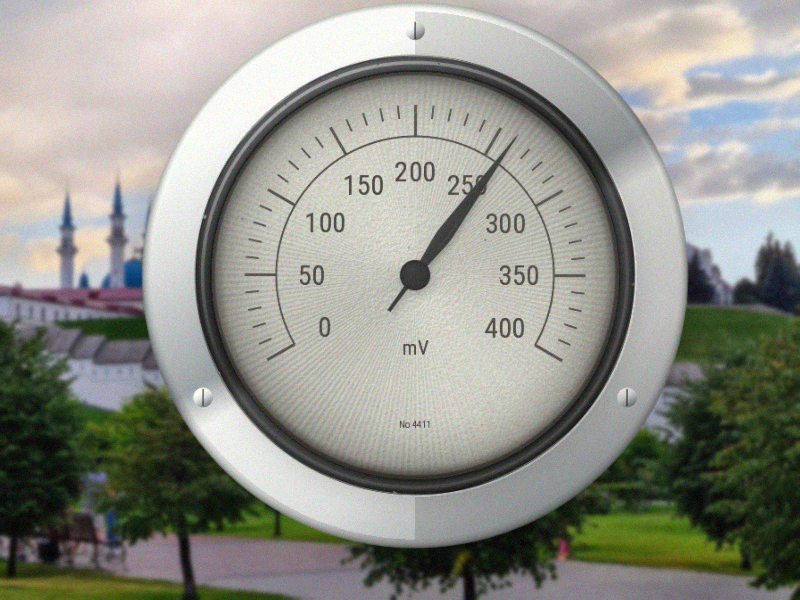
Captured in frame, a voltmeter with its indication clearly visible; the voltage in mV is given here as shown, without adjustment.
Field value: 260 mV
